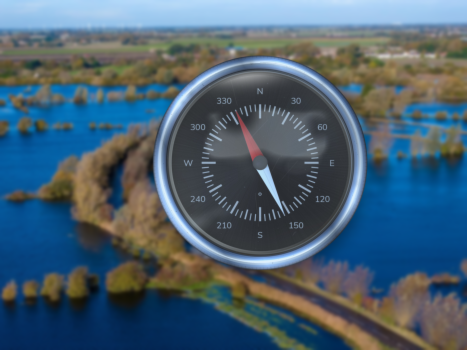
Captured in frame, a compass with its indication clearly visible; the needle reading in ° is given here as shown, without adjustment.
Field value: 335 °
